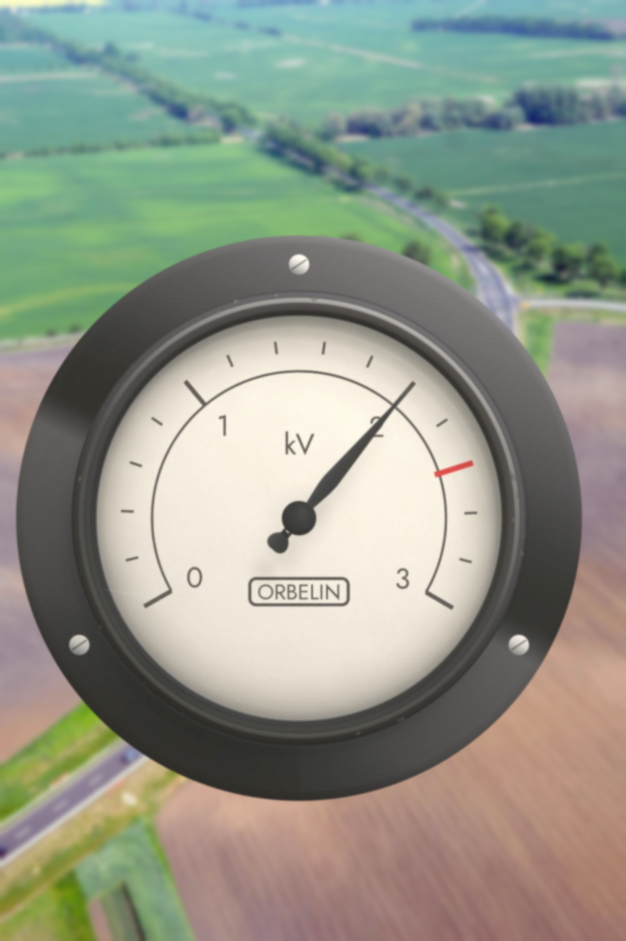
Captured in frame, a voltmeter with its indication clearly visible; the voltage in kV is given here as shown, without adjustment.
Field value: 2 kV
